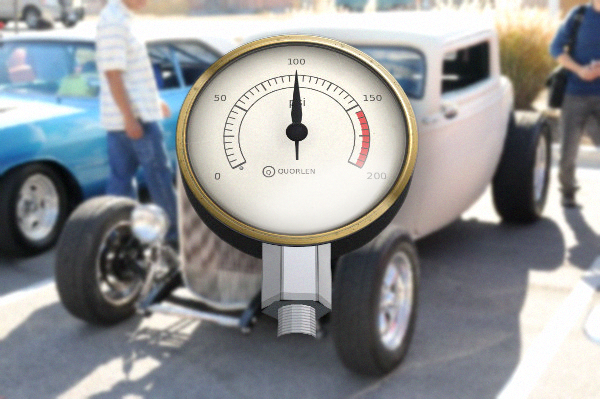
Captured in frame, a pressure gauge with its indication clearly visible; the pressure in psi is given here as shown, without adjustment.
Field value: 100 psi
